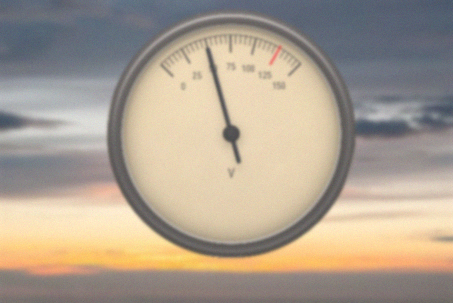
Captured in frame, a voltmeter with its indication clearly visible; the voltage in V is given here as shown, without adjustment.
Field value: 50 V
